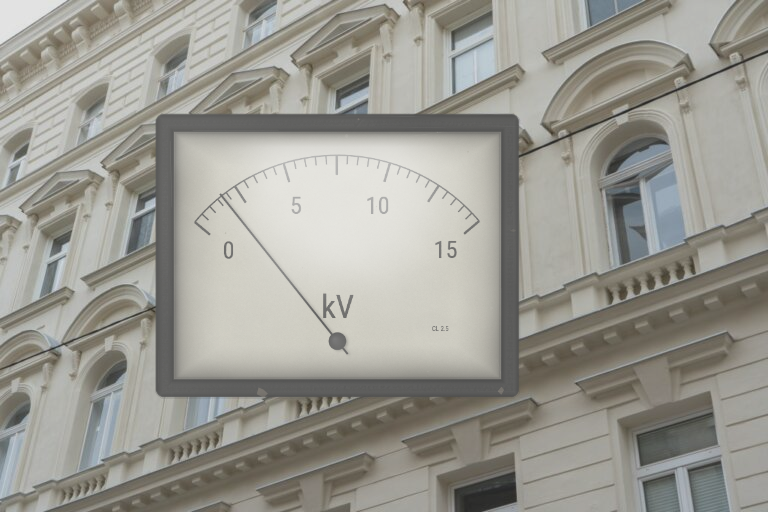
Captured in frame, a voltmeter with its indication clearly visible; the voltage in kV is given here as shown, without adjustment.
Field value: 1.75 kV
